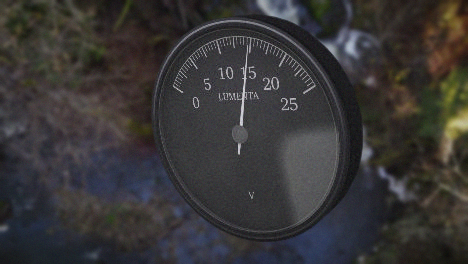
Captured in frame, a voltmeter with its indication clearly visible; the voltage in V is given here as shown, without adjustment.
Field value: 15 V
